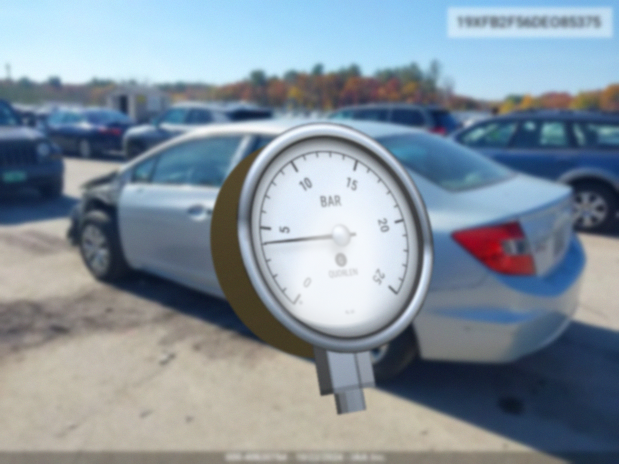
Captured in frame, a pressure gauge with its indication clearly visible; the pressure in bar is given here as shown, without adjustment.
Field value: 4 bar
